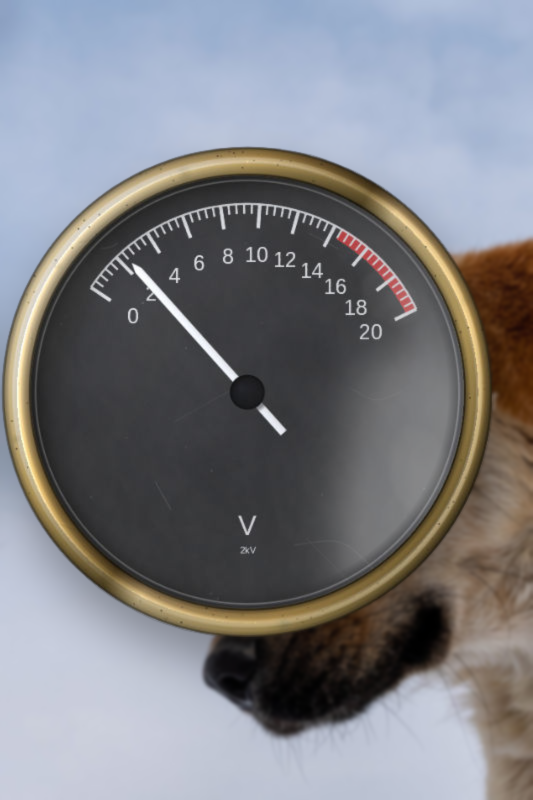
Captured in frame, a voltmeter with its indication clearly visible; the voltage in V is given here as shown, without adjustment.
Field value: 2.4 V
